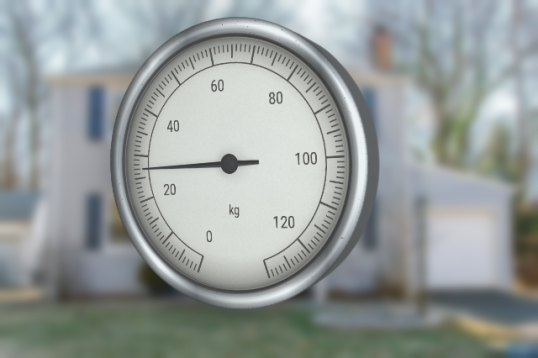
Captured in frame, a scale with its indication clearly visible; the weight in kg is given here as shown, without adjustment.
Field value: 27 kg
